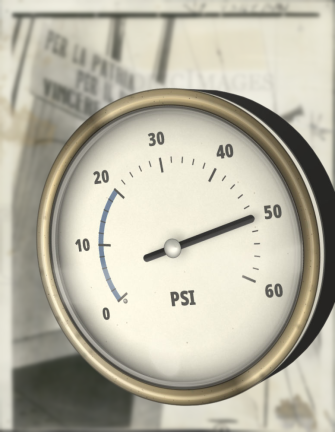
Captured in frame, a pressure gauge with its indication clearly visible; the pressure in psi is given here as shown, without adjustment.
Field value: 50 psi
